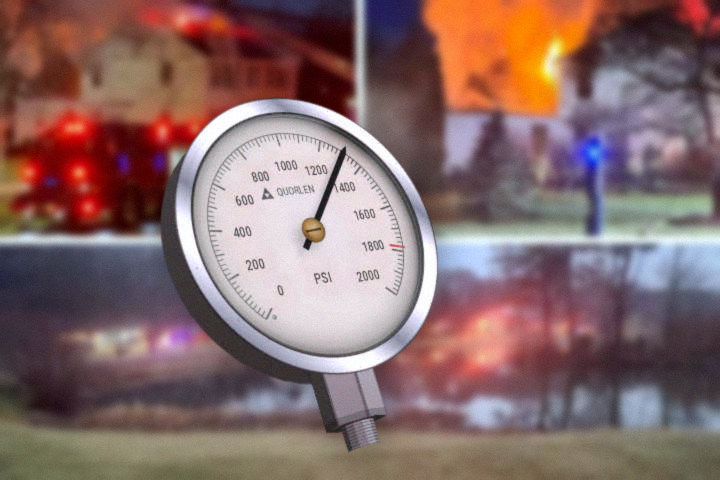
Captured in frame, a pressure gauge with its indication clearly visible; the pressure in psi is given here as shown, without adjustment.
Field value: 1300 psi
